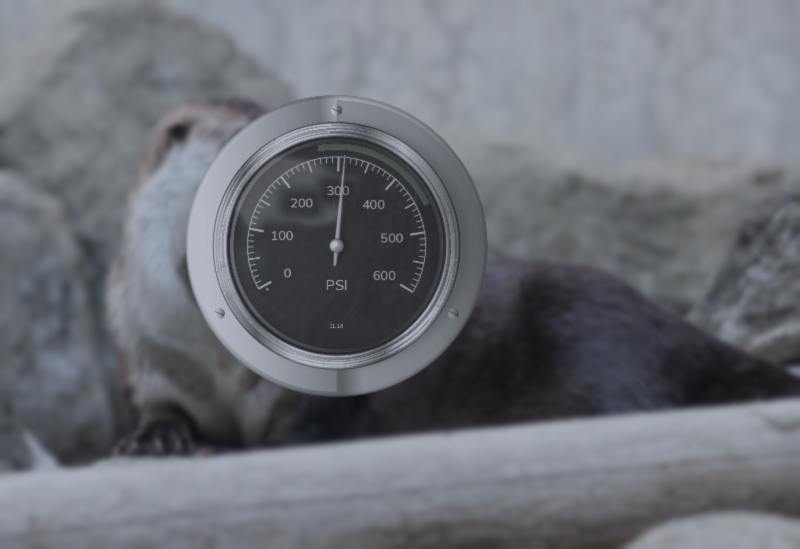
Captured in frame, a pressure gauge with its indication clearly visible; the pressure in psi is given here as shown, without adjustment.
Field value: 310 psi
